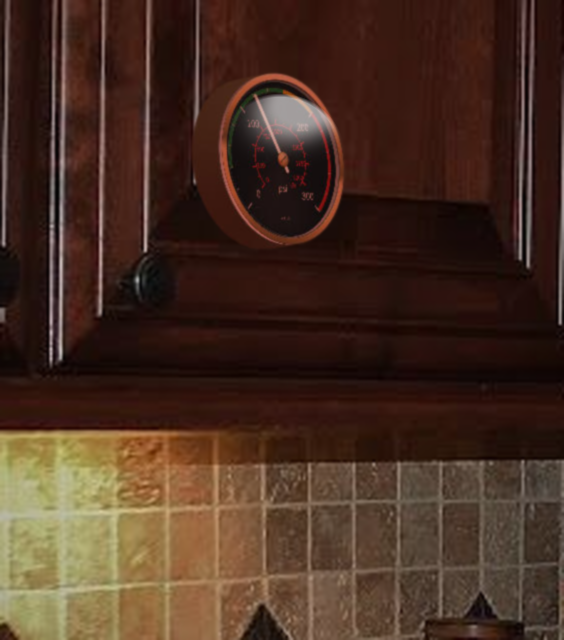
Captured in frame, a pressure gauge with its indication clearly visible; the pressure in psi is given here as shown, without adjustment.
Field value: 120 psi
